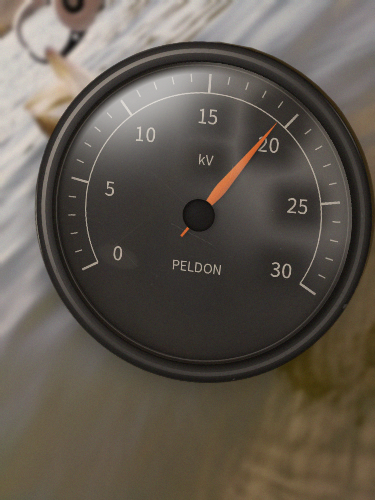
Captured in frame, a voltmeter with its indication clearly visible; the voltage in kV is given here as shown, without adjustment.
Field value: 19.5 kV
